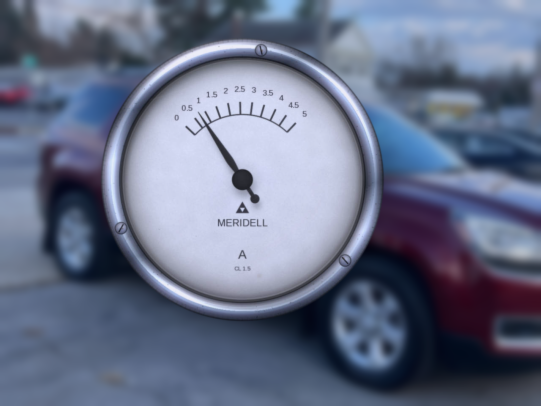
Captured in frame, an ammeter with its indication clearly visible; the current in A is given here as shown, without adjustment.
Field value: 0.75 A
